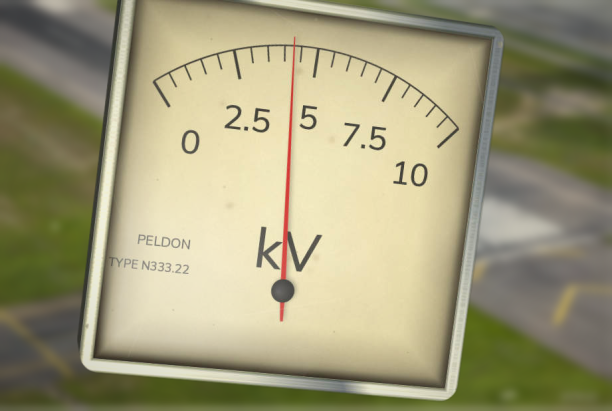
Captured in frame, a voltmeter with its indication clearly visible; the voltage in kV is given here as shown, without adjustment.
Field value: 4.25 kV
